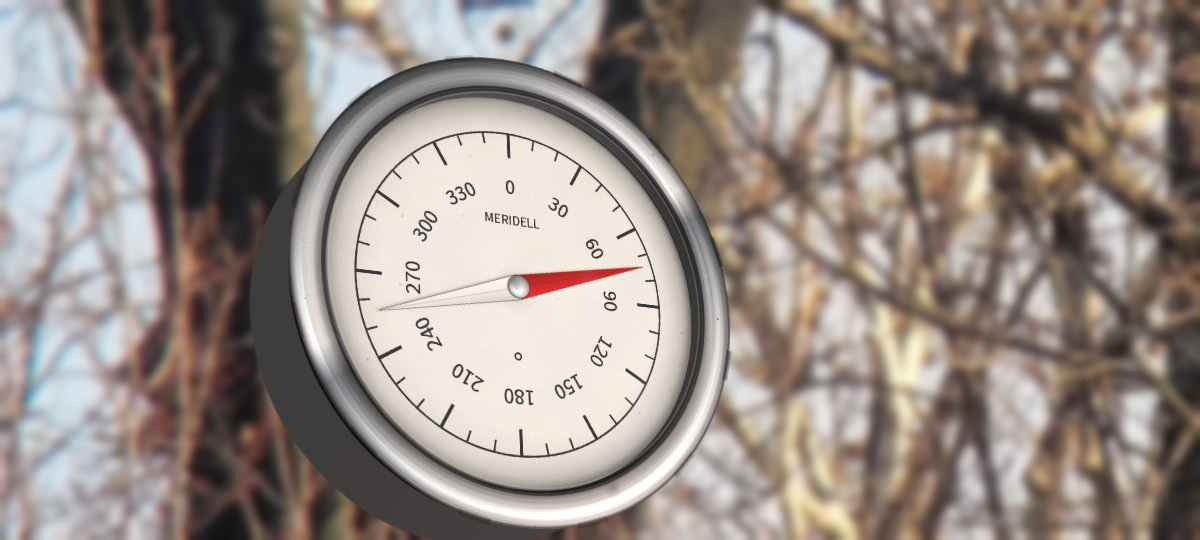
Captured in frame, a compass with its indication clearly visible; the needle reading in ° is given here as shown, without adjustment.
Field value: 75 °
